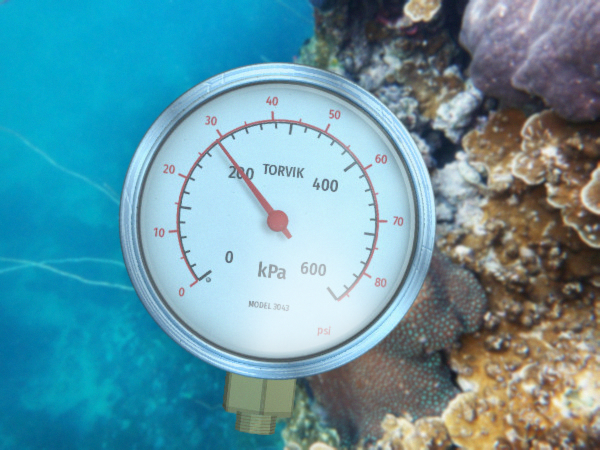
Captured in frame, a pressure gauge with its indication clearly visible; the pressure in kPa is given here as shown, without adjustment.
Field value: 200 kPa
